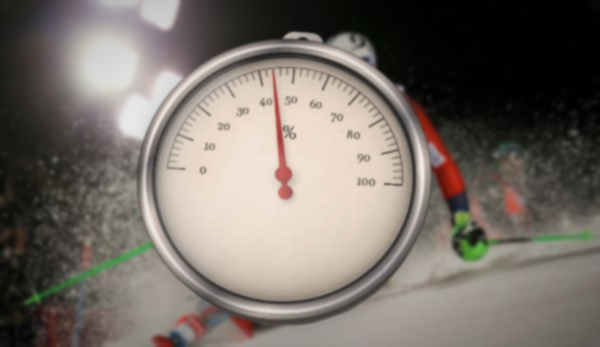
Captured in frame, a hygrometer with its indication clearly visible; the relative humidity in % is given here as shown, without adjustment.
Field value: 44 %
